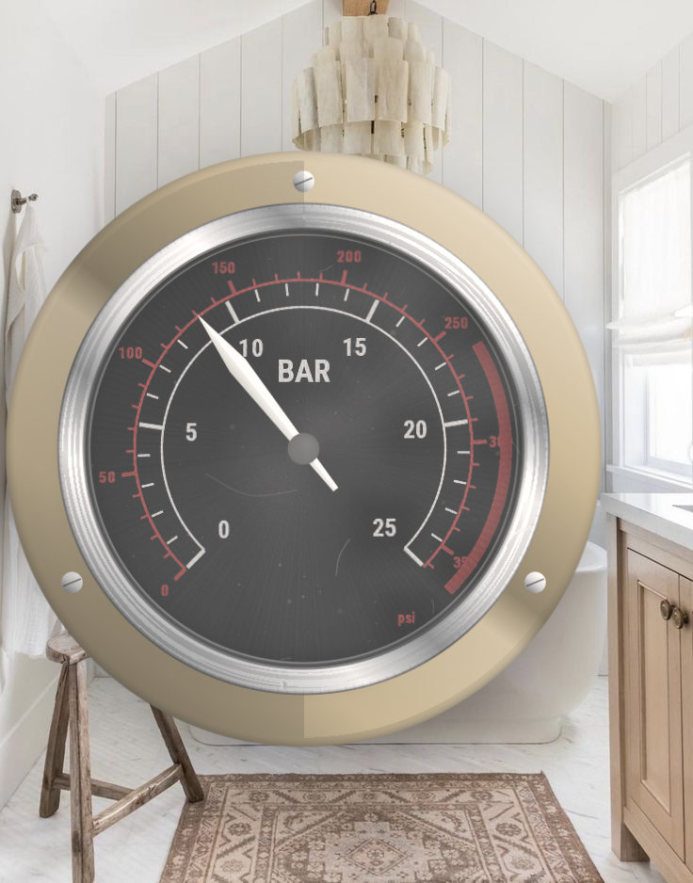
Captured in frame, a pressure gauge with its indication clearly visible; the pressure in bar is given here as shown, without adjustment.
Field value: 9 bar
